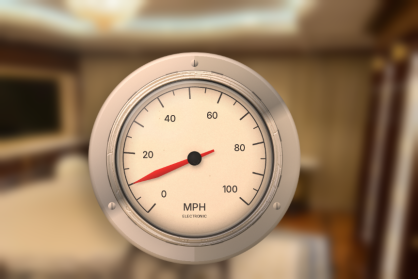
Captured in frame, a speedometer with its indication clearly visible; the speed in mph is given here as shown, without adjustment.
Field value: 10 mph
